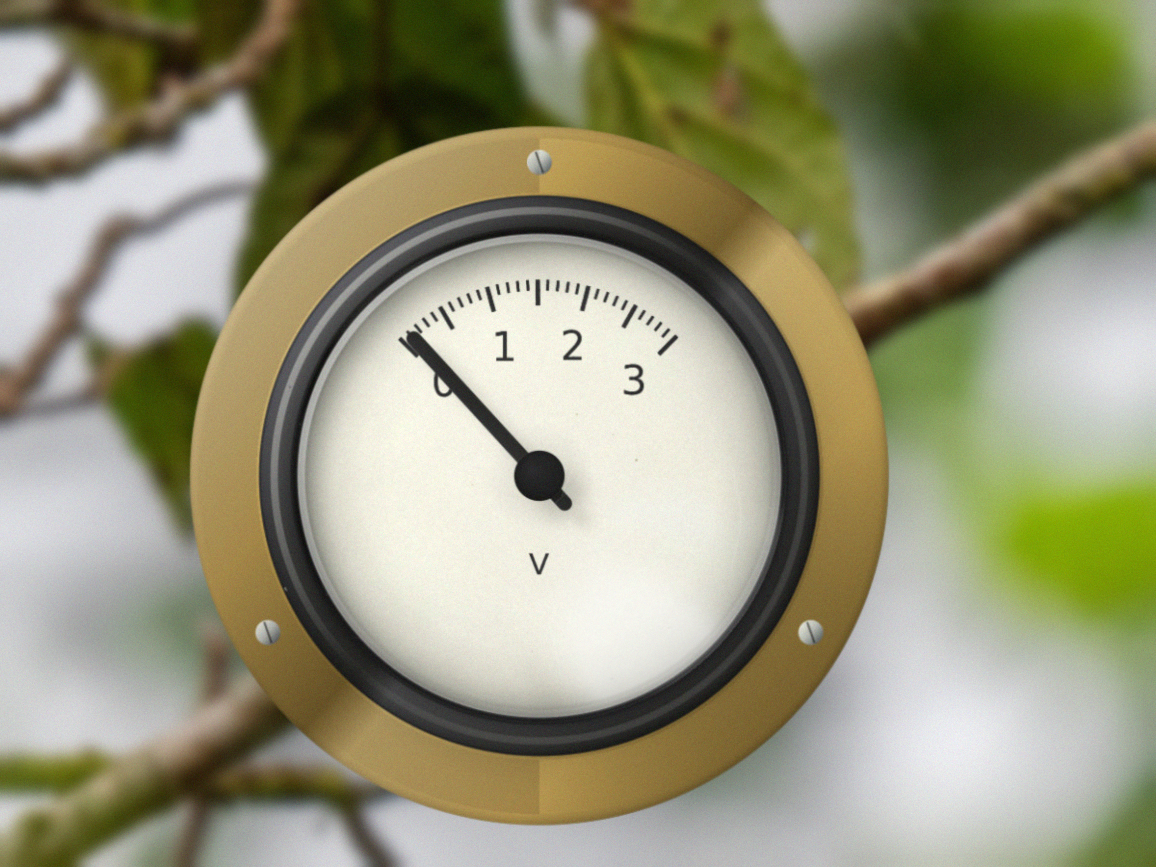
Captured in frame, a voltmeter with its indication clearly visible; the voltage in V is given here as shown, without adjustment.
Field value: 0.1 V
